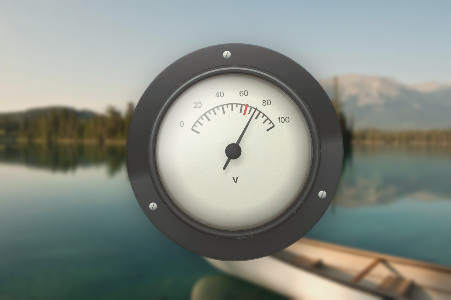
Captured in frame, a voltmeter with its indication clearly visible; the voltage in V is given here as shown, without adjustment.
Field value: 75 V
